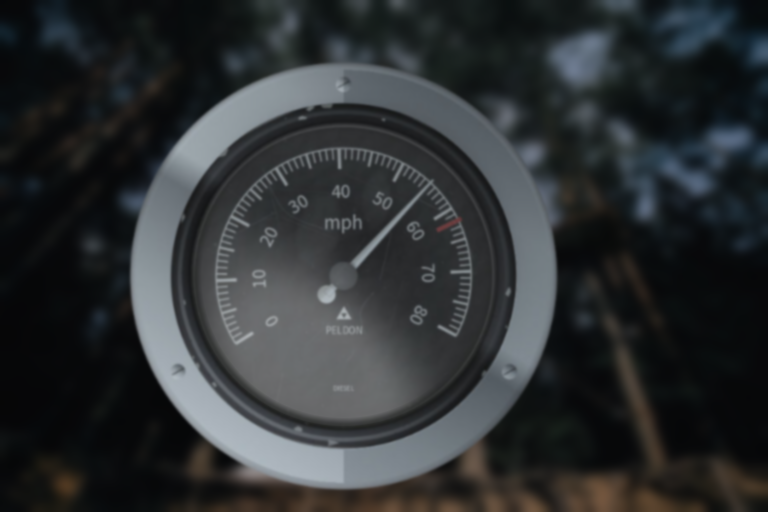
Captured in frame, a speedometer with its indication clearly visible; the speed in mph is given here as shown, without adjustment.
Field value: 55 mph
